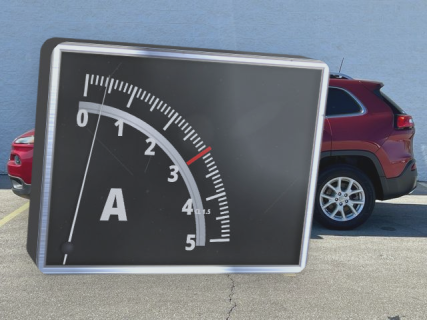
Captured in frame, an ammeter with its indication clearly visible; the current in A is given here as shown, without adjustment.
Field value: 0.4 A
